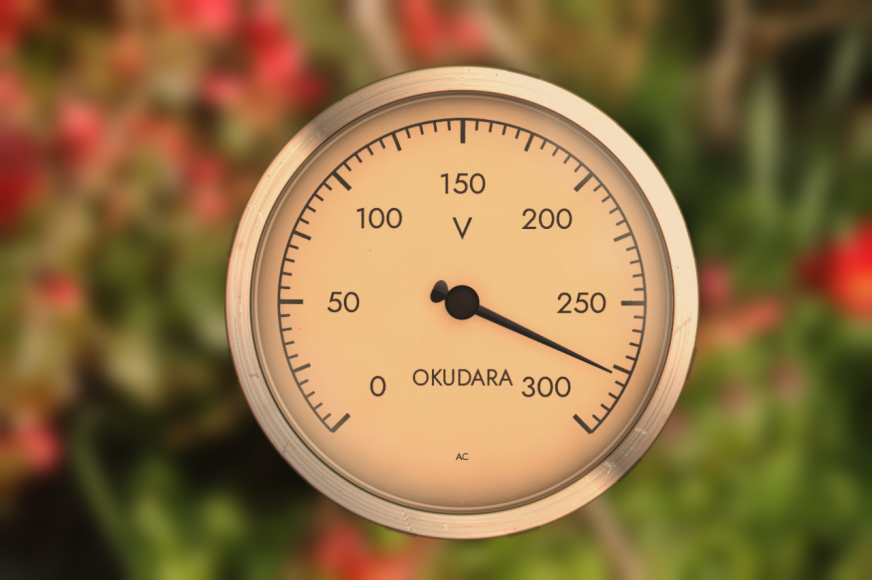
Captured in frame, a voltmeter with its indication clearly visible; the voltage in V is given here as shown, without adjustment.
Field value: 277.5 V
